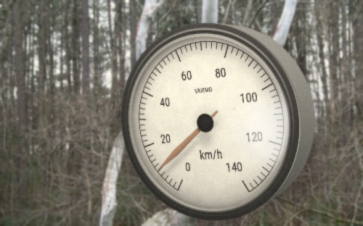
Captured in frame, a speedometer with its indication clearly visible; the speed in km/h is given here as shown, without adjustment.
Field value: 10 km/h
